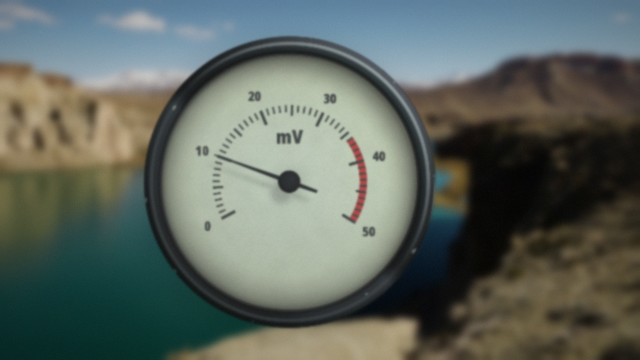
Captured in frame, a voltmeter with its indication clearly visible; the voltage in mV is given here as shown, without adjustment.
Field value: 10 mV
